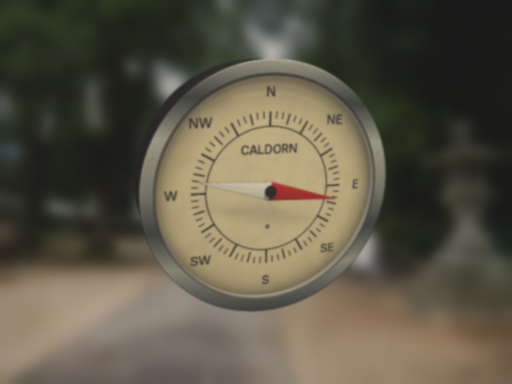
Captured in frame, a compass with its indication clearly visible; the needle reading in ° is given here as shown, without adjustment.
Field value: 100 °
